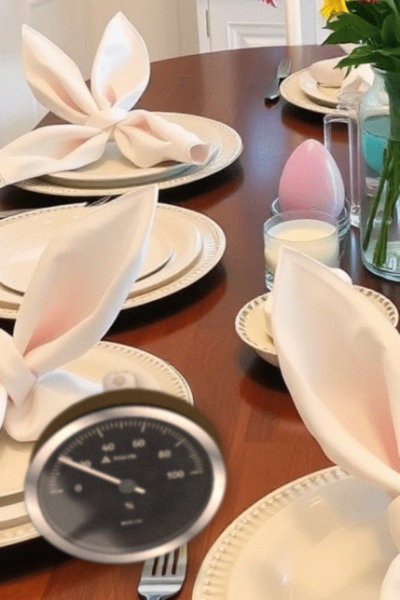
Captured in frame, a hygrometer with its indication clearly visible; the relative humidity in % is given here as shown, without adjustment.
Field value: 20 %
